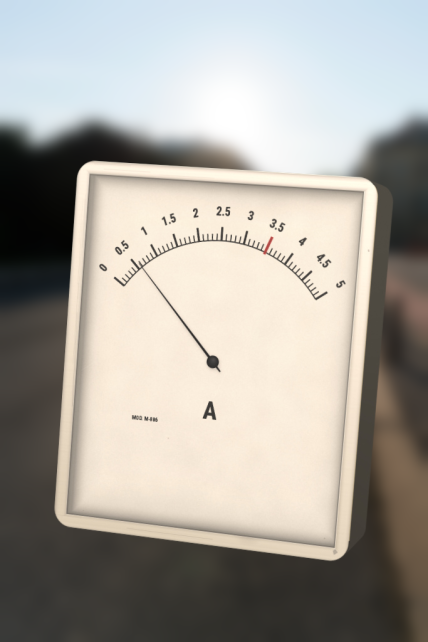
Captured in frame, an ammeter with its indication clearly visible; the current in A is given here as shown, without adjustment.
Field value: 0.6 A
